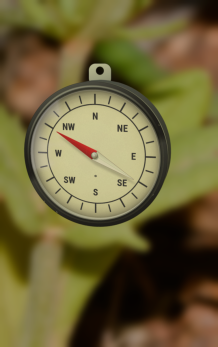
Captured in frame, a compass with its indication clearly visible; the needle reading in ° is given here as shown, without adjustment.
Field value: 300 °
